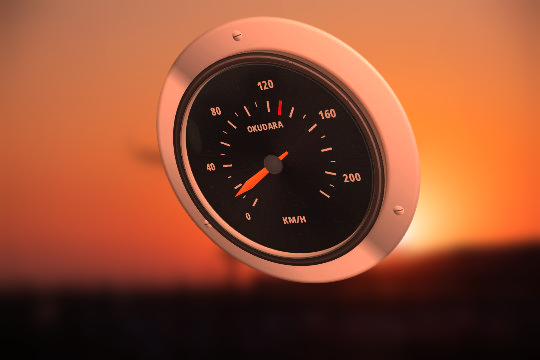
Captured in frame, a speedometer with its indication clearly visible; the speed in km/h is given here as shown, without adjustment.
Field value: 15 km/h
